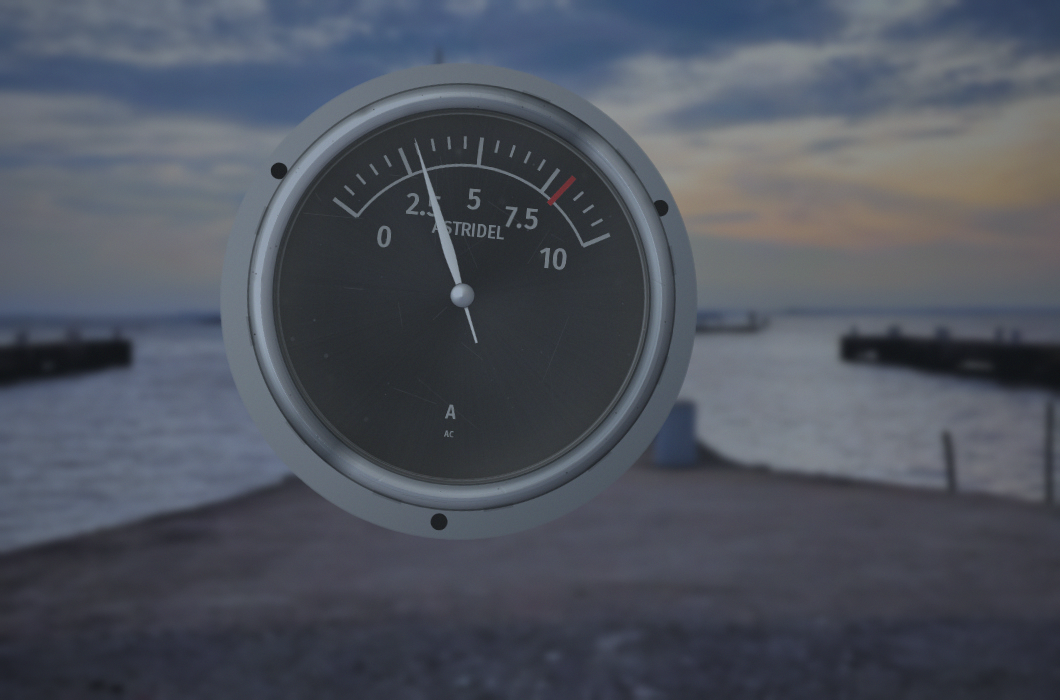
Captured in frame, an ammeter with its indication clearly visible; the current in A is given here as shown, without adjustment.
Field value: 3 A
